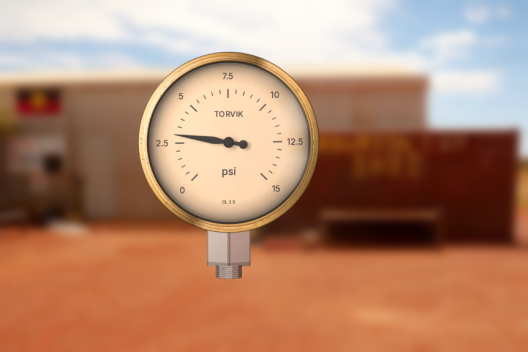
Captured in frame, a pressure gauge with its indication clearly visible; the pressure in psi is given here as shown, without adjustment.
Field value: 3 psi
